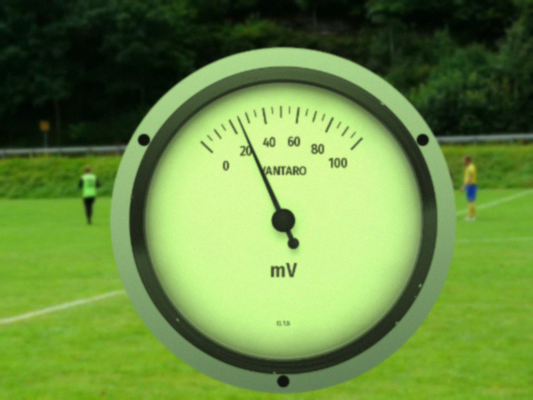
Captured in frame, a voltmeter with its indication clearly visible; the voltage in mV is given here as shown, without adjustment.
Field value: 25 mV
